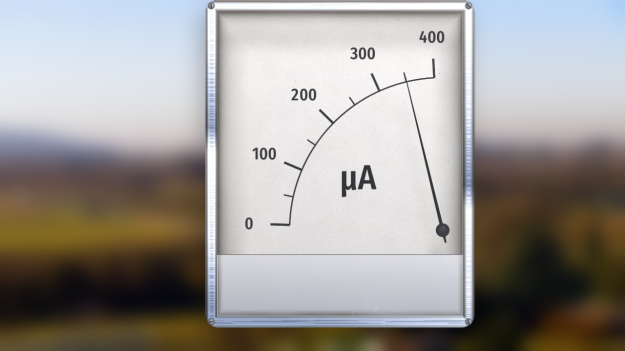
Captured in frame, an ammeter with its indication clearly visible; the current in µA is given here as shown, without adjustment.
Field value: 350 µA
